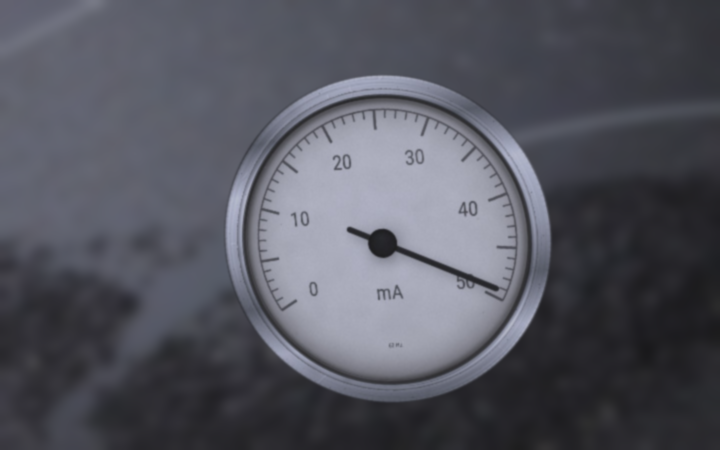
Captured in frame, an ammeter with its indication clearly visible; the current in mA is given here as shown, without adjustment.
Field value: 49 mA
